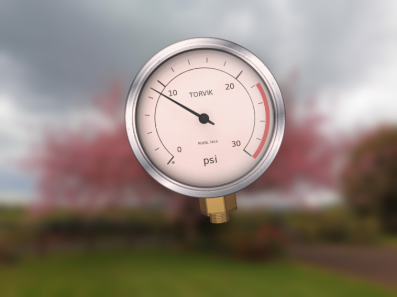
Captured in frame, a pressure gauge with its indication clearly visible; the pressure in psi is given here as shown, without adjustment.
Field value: 9 psi
